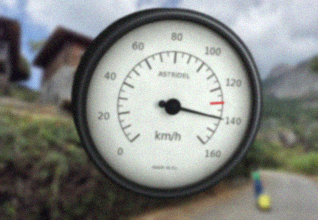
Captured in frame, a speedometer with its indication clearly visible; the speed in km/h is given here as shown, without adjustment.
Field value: 140 km/h
